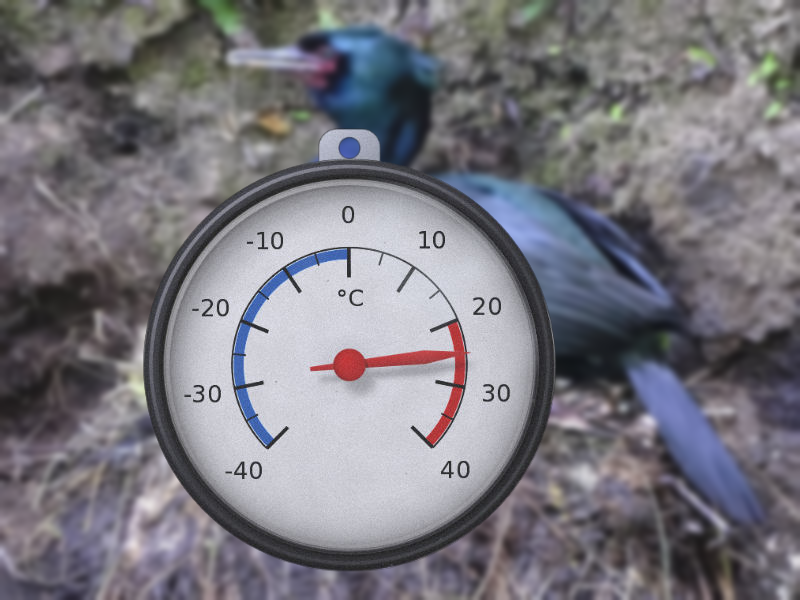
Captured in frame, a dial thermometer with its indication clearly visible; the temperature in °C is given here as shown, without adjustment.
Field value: 25 °C
